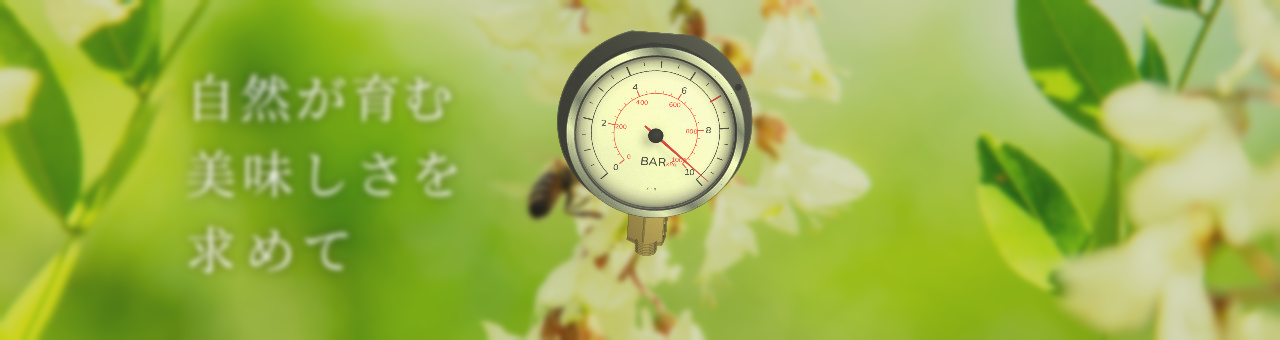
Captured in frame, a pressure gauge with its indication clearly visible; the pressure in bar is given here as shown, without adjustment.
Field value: 9.75 bar
